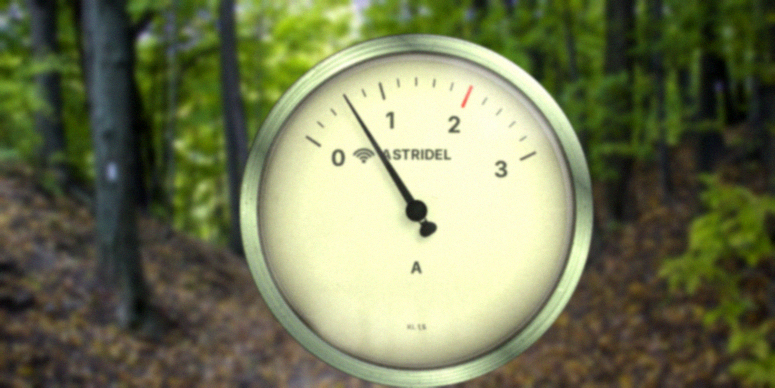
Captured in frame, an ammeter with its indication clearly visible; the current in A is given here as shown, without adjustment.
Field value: 0.6 A
